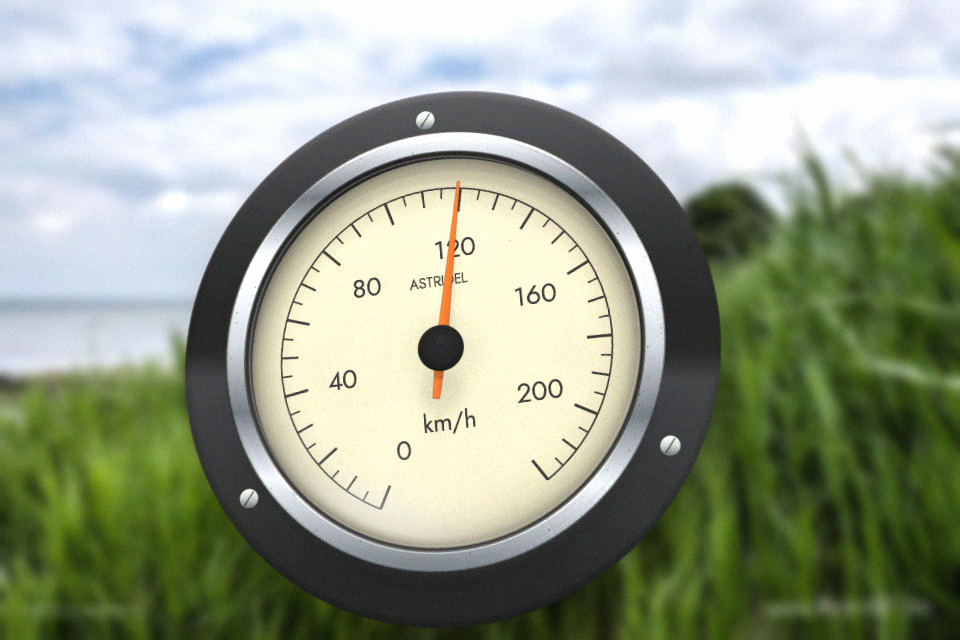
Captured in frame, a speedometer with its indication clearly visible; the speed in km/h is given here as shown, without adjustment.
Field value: 120 km/h
